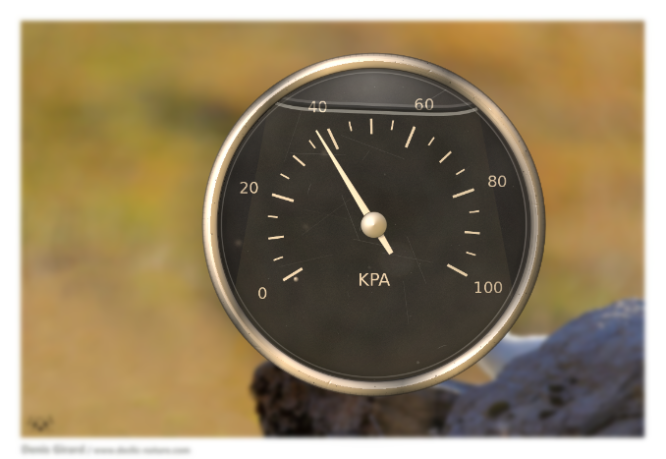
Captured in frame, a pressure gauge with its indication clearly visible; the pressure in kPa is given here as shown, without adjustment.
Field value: 37.5 kPa
